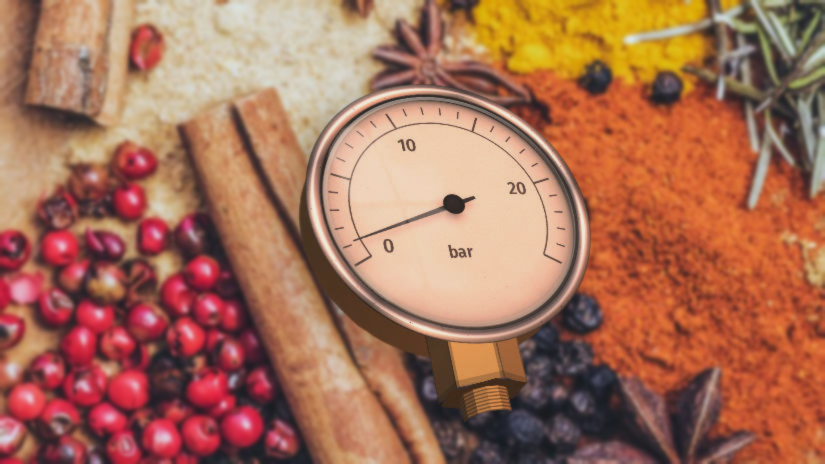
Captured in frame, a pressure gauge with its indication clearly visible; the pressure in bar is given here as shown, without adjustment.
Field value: 1 bar
